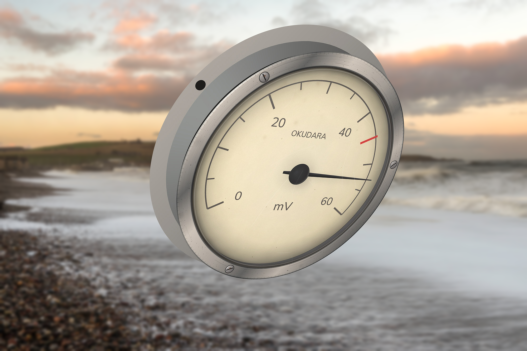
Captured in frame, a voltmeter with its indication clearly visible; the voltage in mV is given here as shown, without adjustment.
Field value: 52.5 mV
